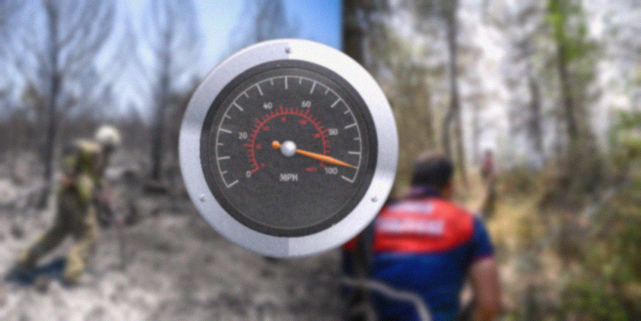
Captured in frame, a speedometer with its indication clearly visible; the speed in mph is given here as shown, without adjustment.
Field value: 95 mph
